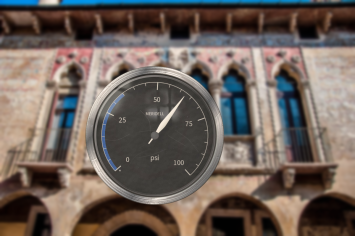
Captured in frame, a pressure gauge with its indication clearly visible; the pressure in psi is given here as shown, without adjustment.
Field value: 62.5 psi
